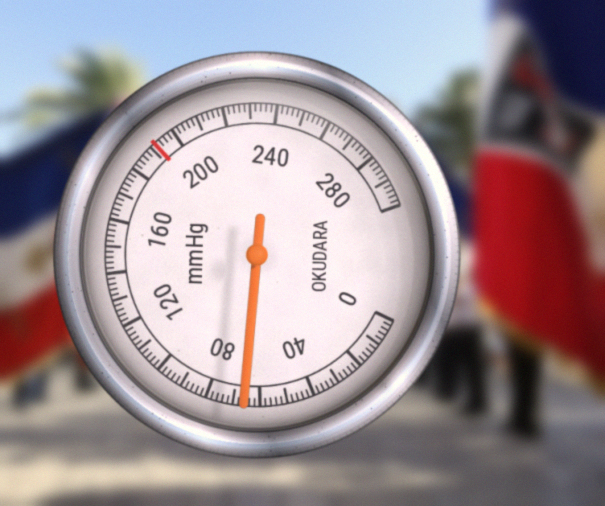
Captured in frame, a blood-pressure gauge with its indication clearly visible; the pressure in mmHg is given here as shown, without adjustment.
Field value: 66 mmHg
